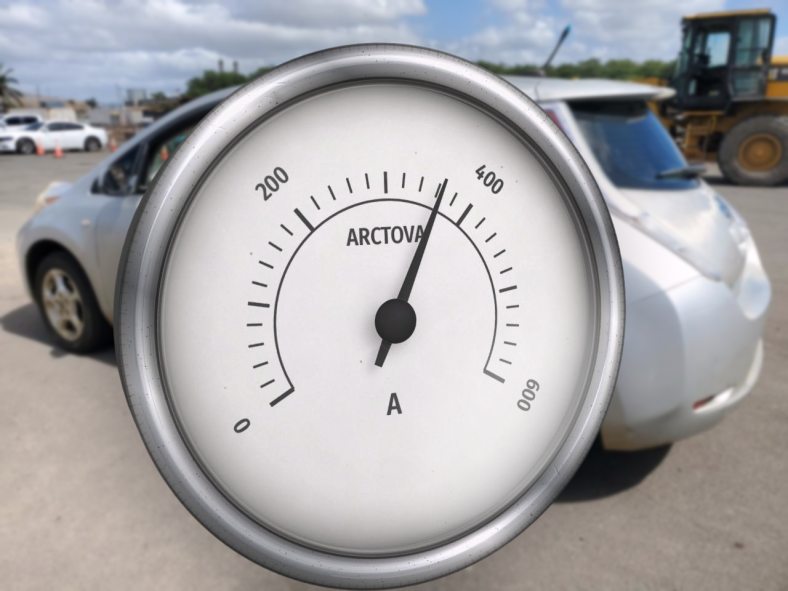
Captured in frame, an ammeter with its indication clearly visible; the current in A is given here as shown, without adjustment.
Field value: 360 A
